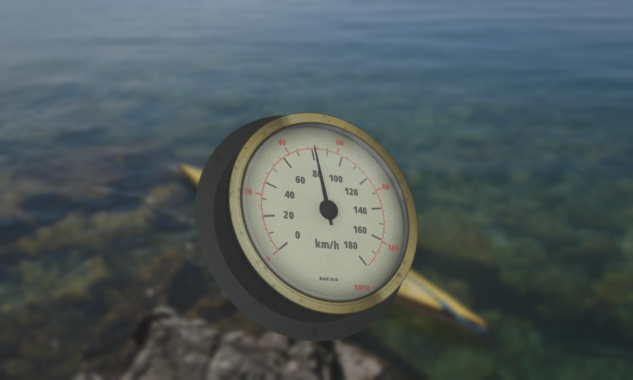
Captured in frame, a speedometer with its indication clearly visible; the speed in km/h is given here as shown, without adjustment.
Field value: 80 km/h
